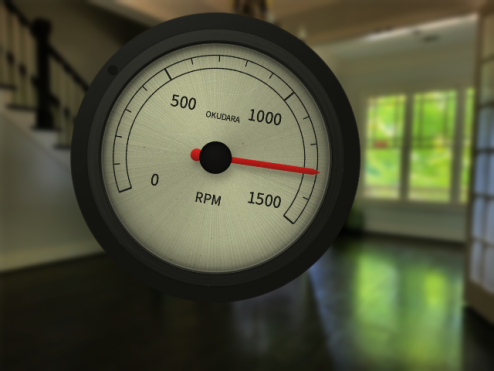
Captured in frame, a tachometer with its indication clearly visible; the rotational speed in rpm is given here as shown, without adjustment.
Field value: 1300 rpm
